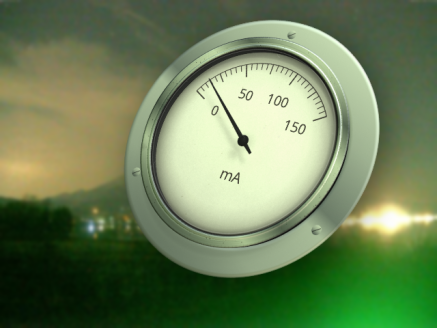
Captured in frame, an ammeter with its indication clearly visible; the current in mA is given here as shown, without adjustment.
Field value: 15 mA
